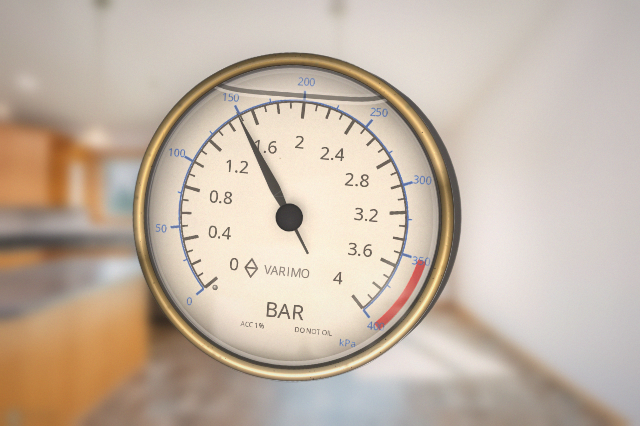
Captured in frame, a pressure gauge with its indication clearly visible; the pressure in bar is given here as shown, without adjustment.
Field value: 1.5 bar
